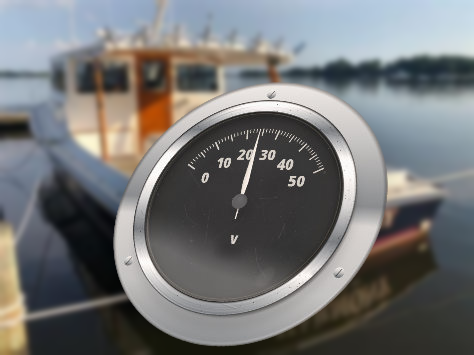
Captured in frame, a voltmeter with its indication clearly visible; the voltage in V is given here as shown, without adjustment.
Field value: 25 V
